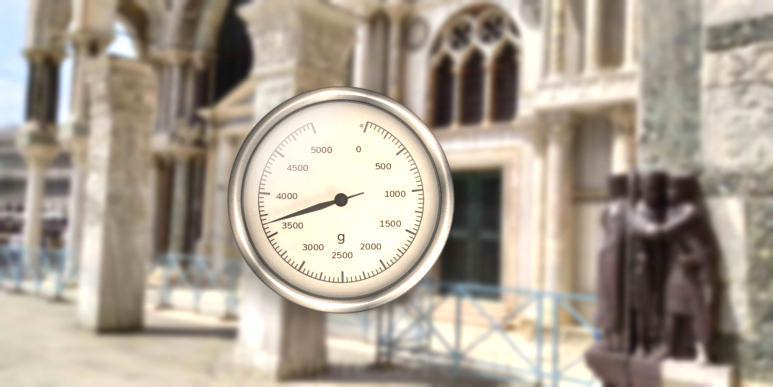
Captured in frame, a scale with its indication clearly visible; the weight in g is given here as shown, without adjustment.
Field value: 3650 g
